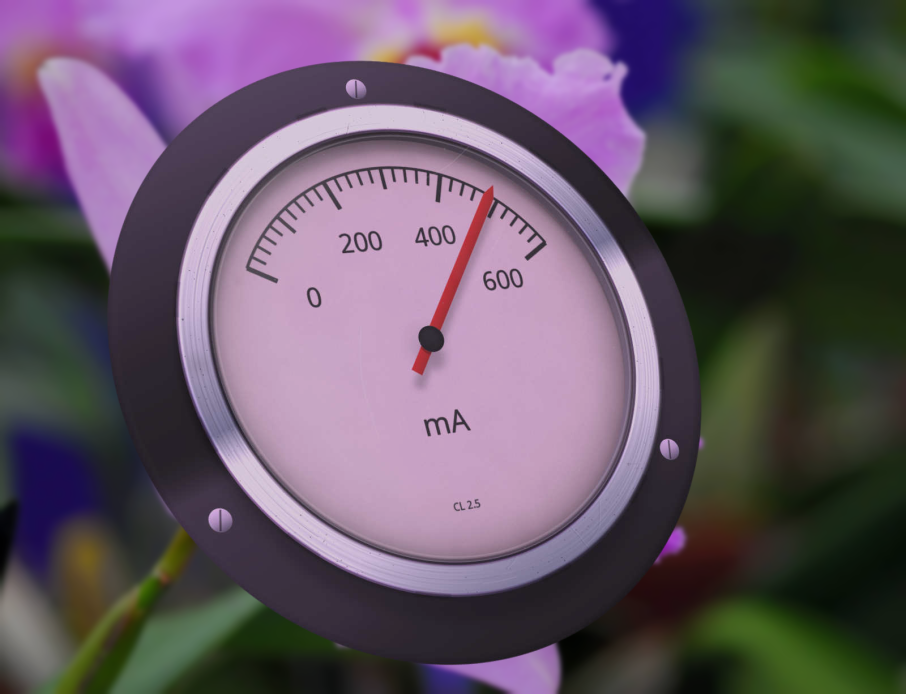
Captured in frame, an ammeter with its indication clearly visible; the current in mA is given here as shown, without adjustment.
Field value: 480 mA
